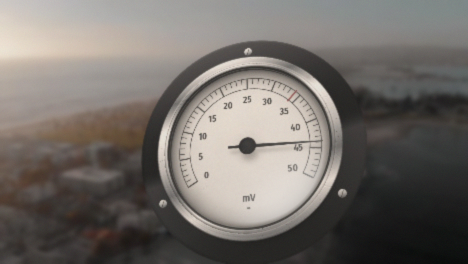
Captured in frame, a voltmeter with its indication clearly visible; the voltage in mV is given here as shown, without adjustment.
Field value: 44 mV
